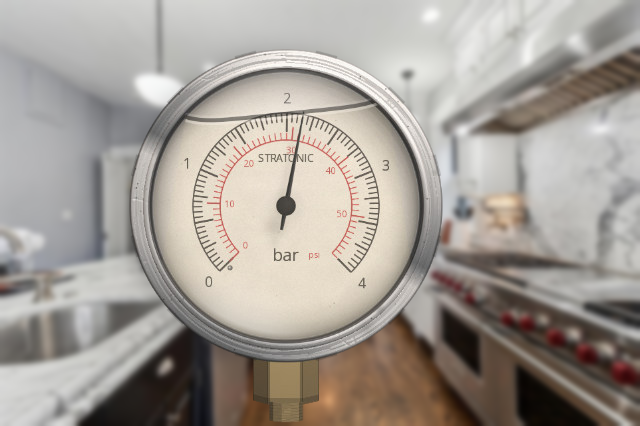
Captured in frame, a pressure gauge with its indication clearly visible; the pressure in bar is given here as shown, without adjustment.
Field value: 2.15 bar
